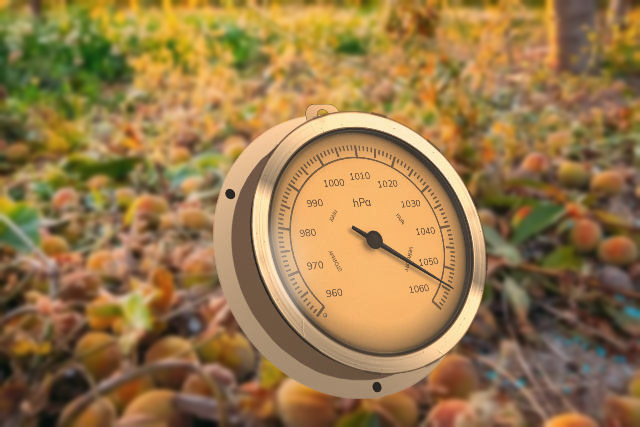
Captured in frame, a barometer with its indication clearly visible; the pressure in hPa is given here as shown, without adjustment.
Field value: 1055 hPa
